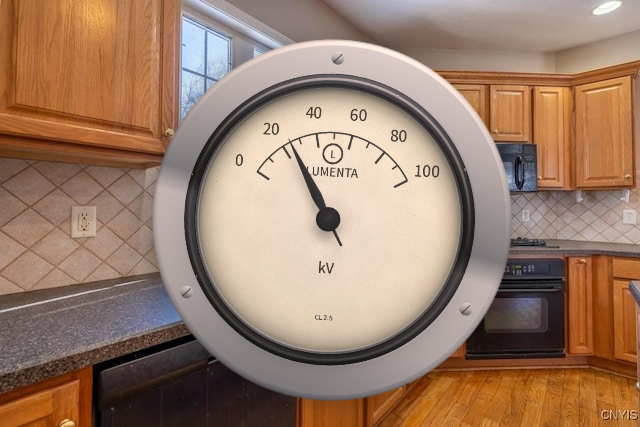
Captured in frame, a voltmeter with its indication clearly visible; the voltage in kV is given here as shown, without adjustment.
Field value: 25 kV
